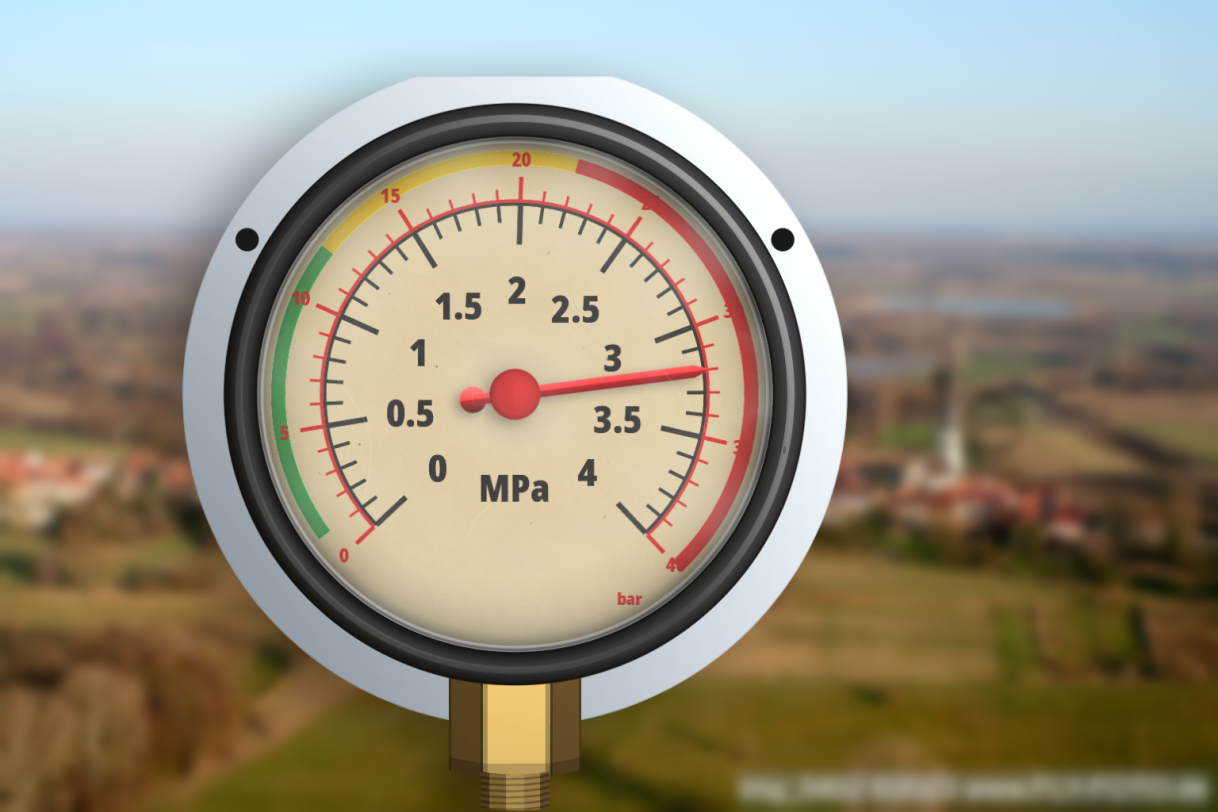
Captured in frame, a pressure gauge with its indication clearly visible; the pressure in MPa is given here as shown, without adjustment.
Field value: 3.2 MPa
